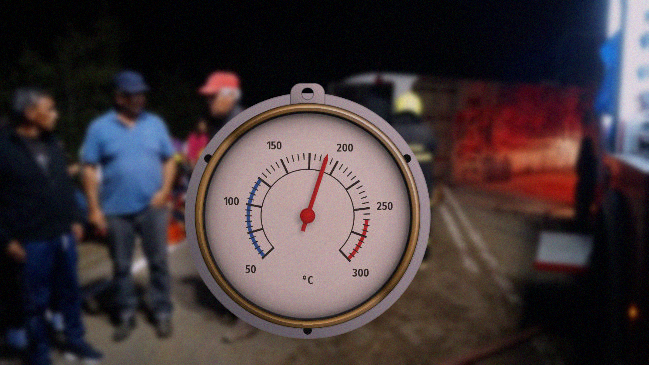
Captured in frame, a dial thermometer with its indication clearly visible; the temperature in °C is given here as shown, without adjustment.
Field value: 190 °C
